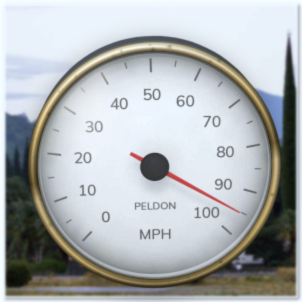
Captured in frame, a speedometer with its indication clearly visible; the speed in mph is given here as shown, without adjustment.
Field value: 95 mph
